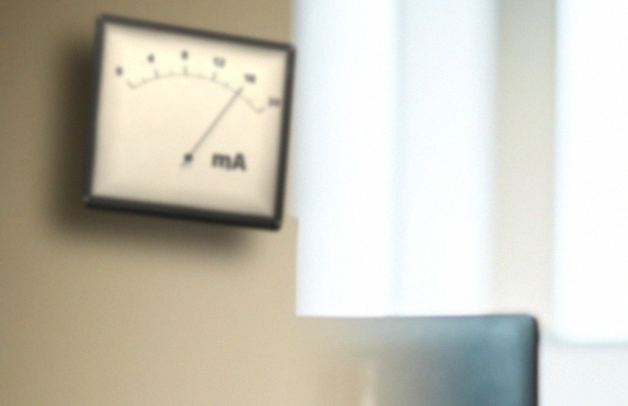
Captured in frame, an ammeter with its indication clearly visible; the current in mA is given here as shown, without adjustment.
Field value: 16 mA
